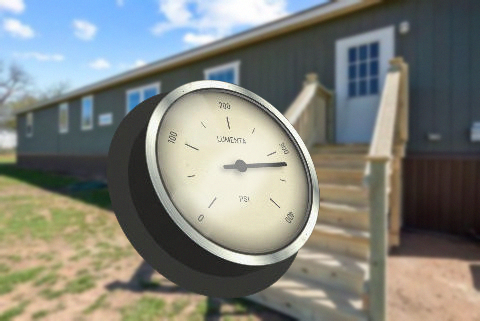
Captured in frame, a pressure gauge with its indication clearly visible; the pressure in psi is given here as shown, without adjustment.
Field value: 325 psi
